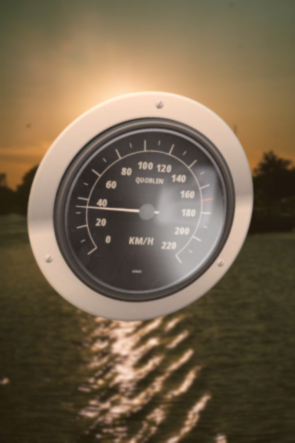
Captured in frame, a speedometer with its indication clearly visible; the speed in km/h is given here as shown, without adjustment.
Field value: 35 km/h
